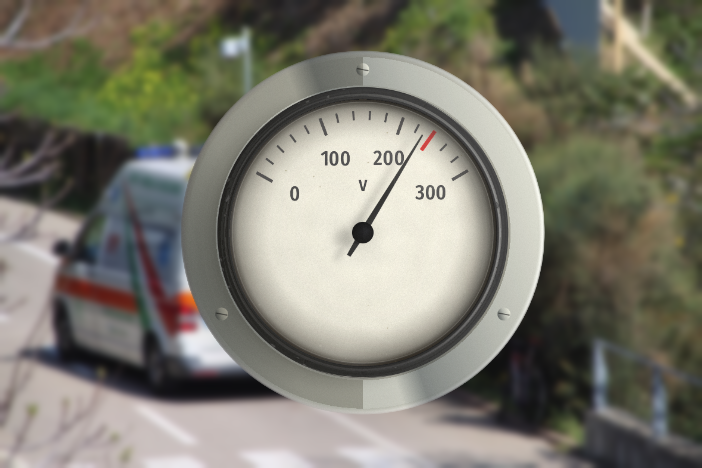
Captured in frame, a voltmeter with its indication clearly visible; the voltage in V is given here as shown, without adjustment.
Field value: 230 V
